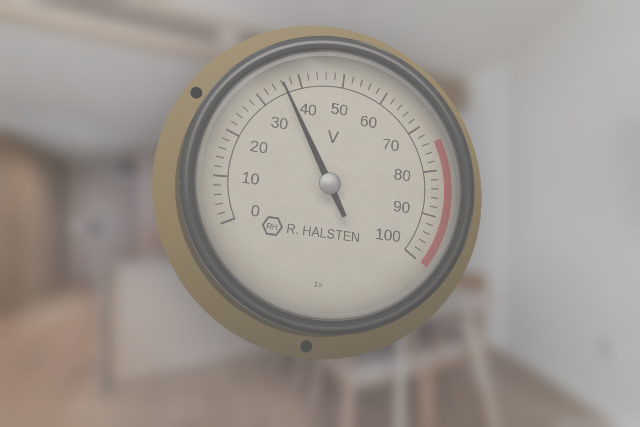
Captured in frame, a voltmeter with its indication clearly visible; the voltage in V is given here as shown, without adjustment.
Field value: 36 V
